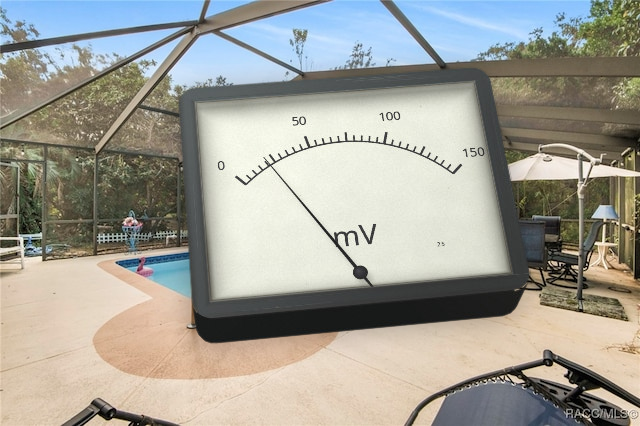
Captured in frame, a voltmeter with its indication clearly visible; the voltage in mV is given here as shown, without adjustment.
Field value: 20 mV
